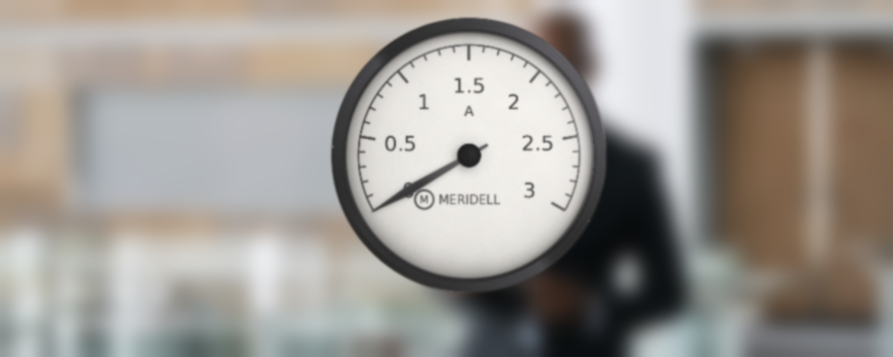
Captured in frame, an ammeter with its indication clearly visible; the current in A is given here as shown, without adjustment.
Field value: 0 A
